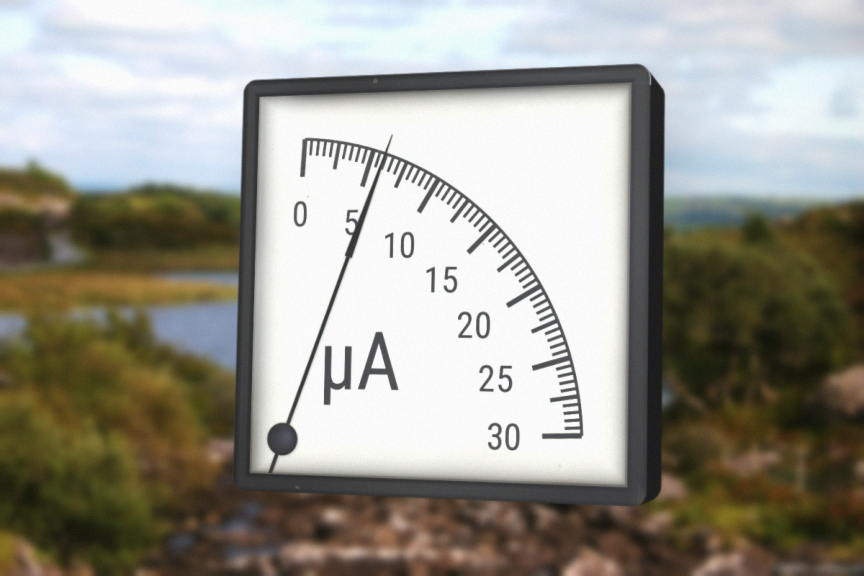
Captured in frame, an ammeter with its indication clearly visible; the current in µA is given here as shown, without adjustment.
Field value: 6 µA
